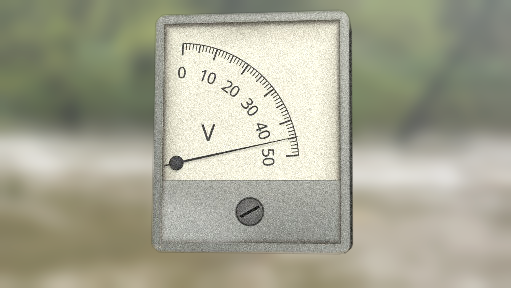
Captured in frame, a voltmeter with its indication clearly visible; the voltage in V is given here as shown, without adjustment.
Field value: 45 V
